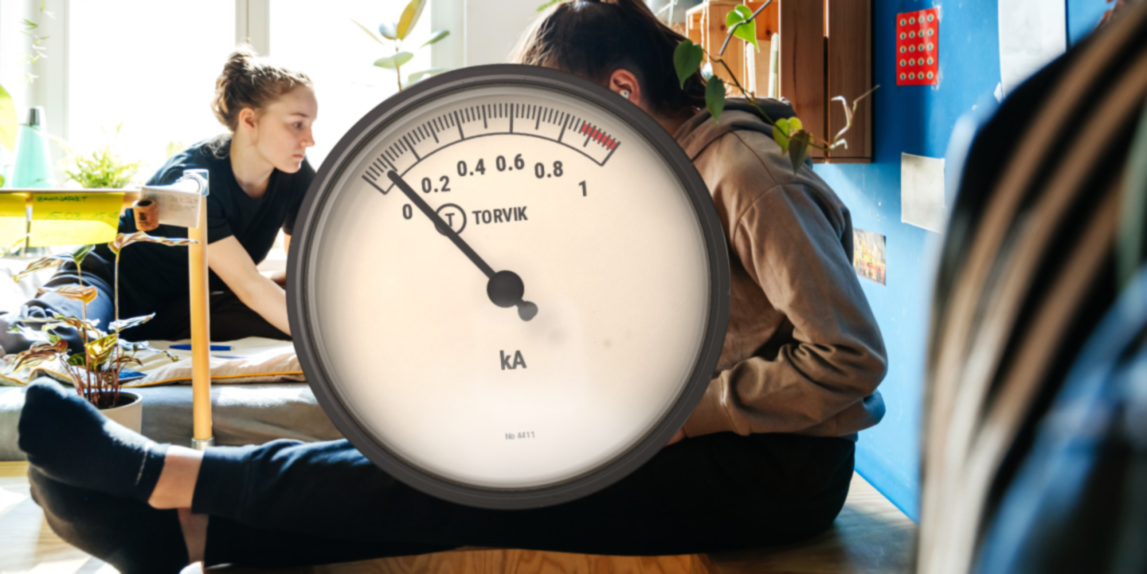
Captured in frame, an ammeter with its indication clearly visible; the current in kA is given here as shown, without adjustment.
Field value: 0.08 kA
